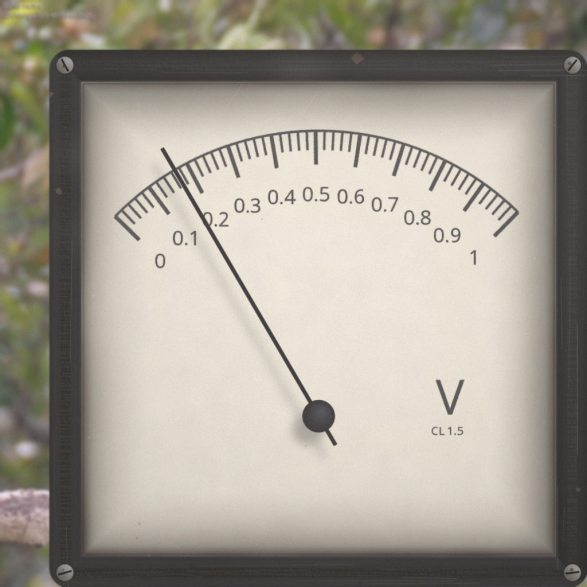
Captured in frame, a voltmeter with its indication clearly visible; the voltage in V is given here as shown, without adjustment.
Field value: 0.17 V
